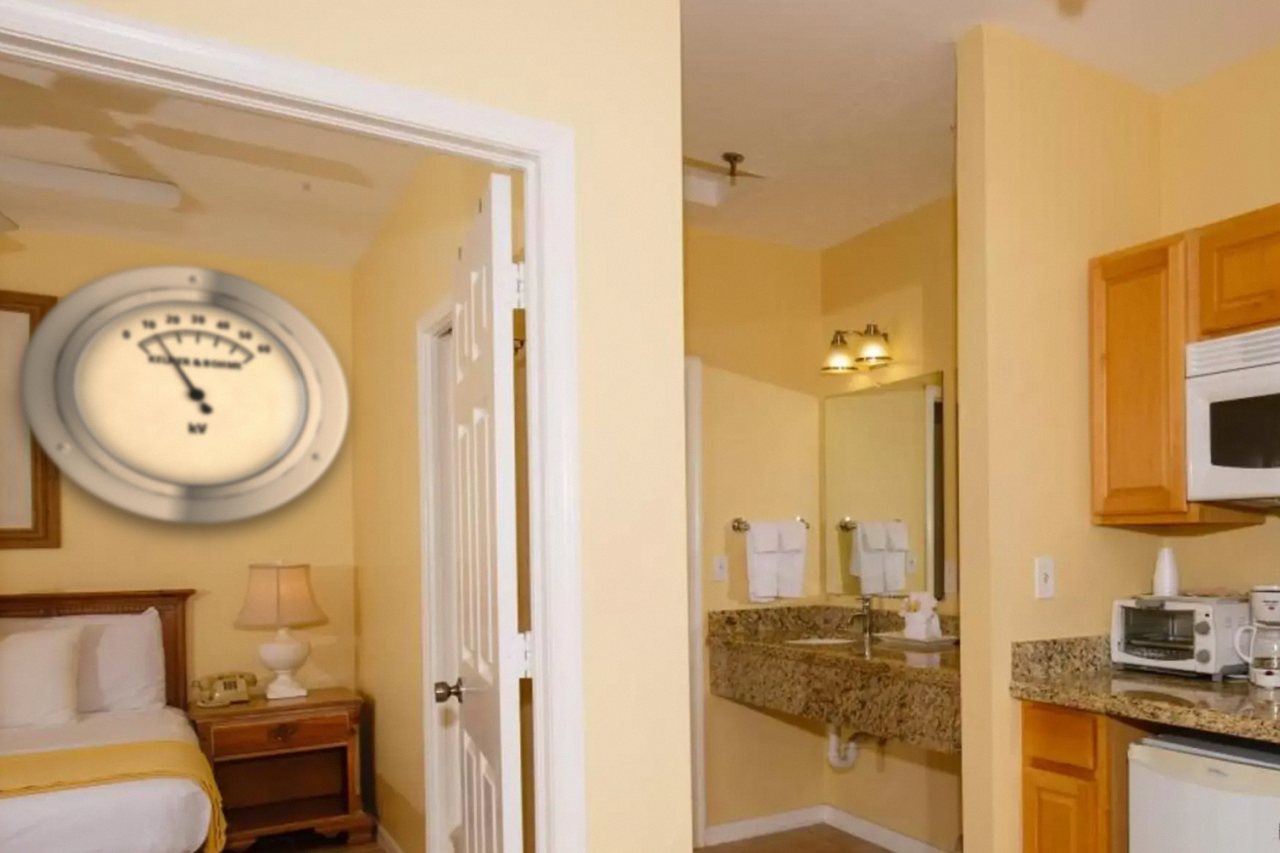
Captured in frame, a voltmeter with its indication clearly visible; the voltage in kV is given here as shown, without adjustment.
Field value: 10 kV
